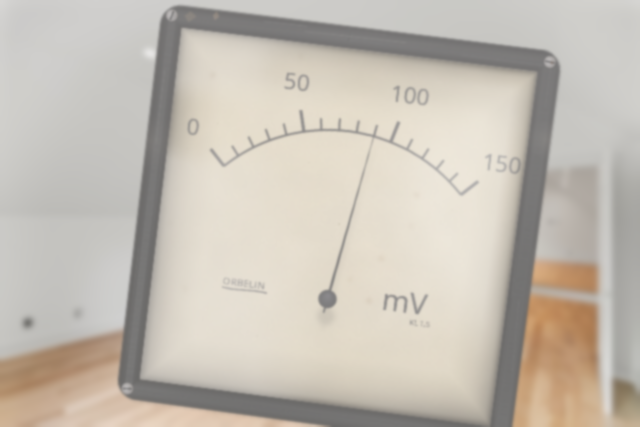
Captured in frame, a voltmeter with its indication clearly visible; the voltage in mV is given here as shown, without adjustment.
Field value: 90 mV
